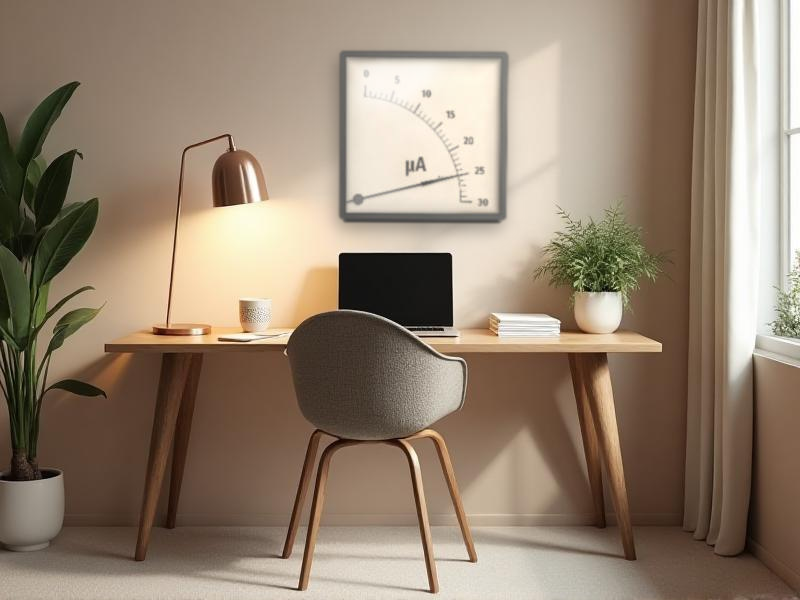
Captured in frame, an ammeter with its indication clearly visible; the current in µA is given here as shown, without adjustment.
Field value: 25 µA
